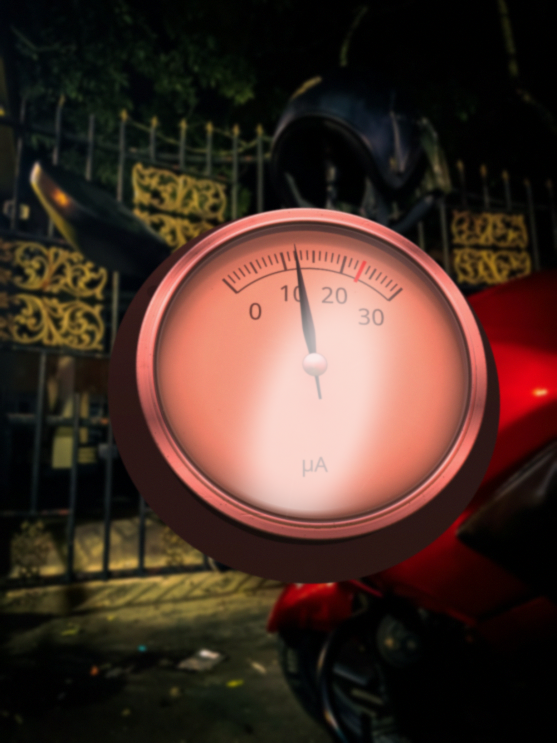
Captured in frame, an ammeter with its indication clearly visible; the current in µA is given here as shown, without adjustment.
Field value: 12 µA
